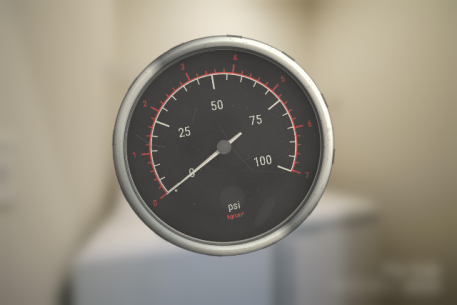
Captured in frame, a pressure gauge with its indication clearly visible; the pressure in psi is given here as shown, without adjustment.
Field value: 0 psi
